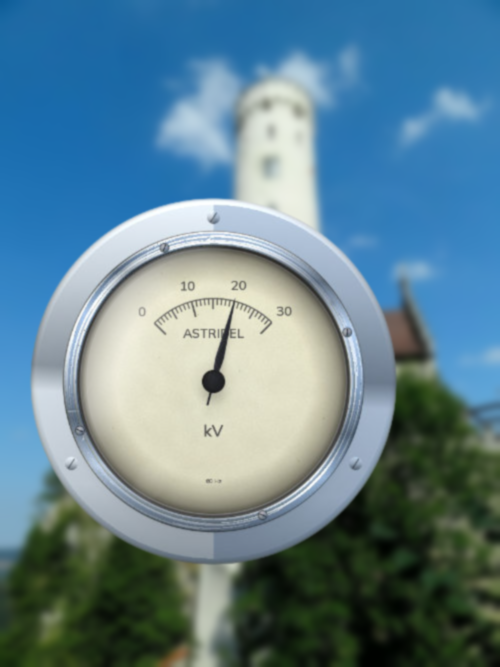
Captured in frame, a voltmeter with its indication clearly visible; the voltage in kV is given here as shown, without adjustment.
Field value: 20 kV
